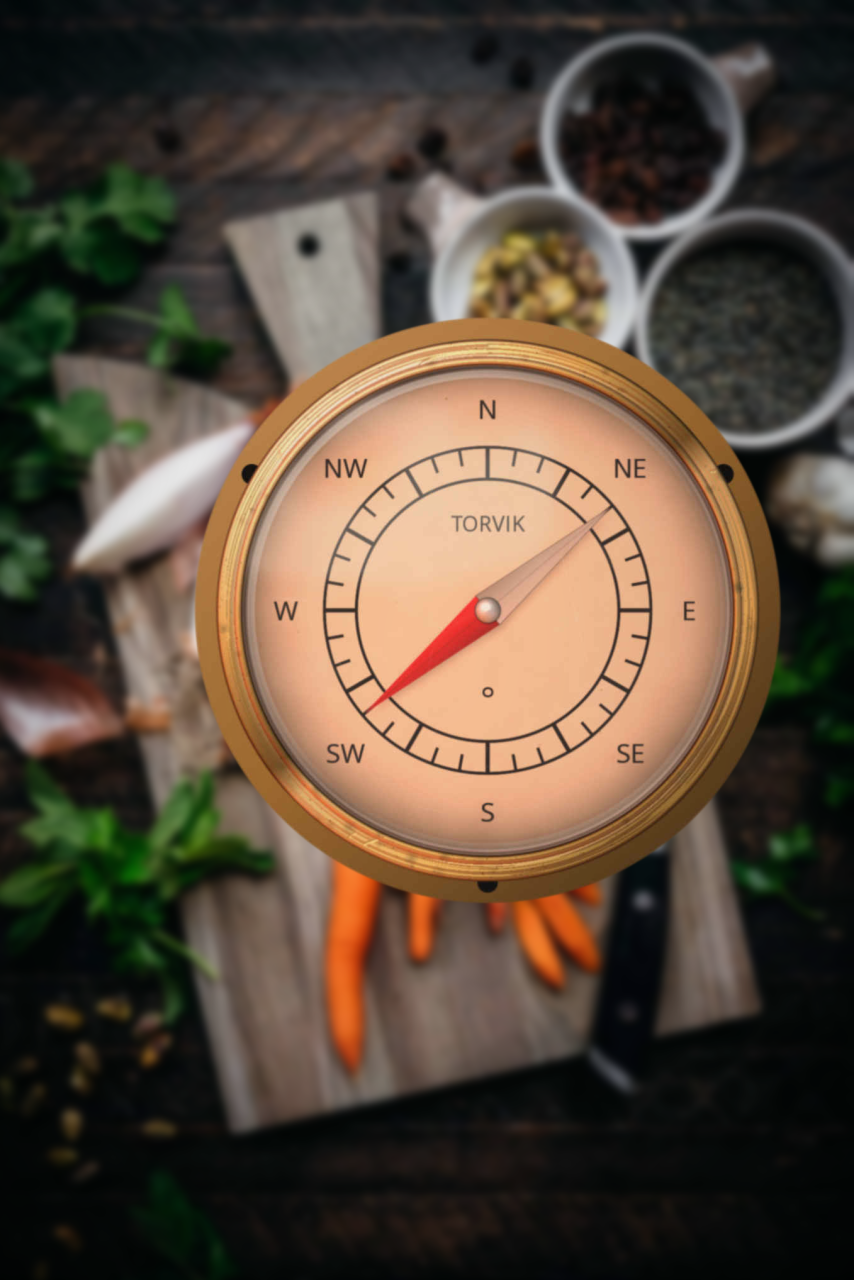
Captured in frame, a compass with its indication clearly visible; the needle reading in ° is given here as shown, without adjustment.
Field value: 230 °
